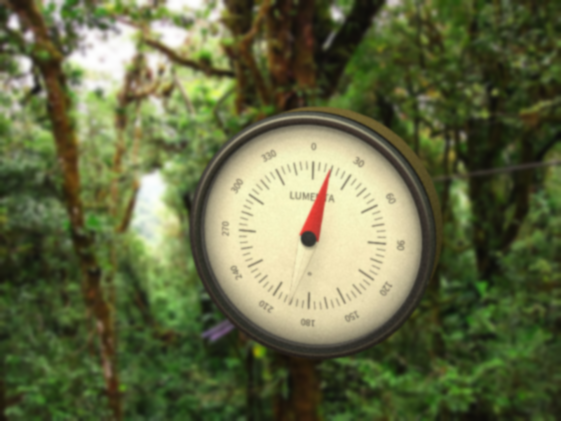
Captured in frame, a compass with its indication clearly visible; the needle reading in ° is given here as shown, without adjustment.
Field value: 15 °
